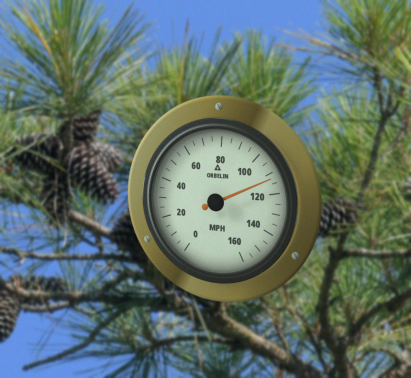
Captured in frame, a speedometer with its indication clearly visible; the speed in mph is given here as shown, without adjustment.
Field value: 112.5 mph
